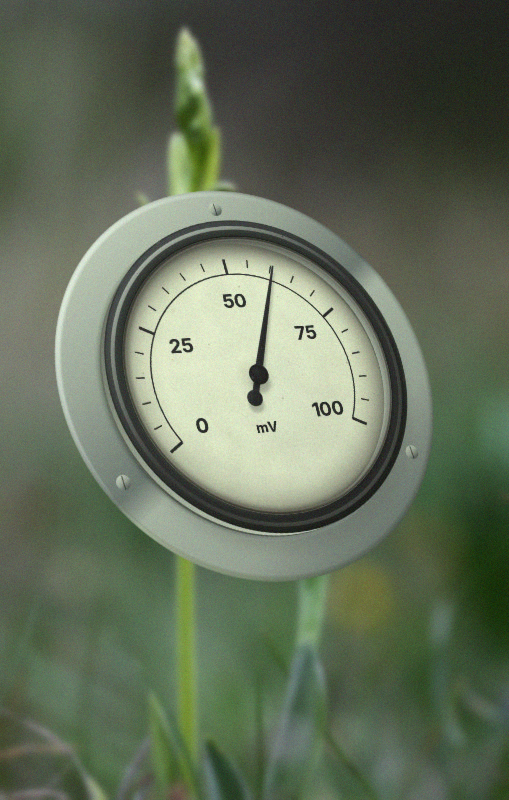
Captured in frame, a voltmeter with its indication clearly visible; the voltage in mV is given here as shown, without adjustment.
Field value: 60 mV
